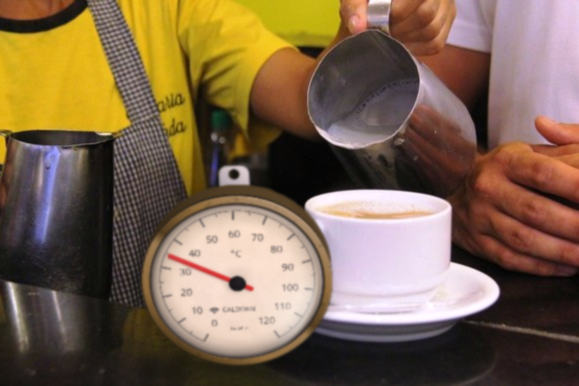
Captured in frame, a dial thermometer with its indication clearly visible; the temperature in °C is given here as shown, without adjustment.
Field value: 35 °C
